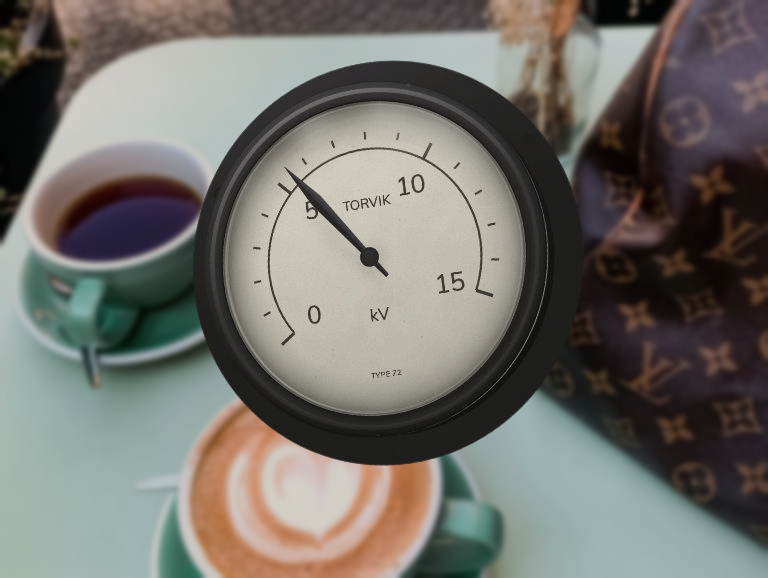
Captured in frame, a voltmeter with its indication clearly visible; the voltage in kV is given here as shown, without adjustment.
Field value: 5.5 kV
